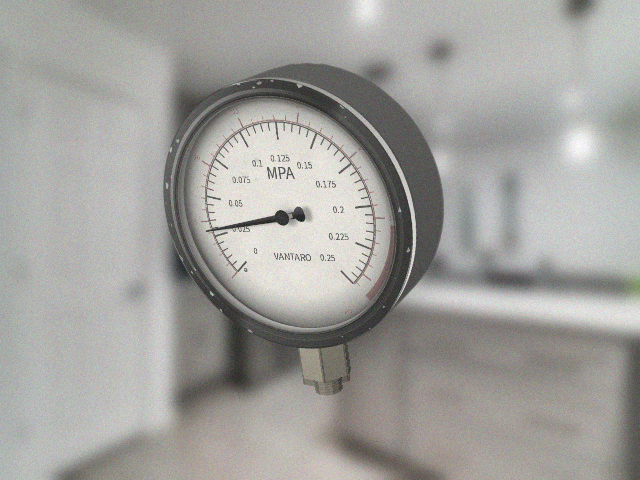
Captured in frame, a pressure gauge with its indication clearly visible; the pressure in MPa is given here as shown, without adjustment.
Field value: 0.03 MPa
